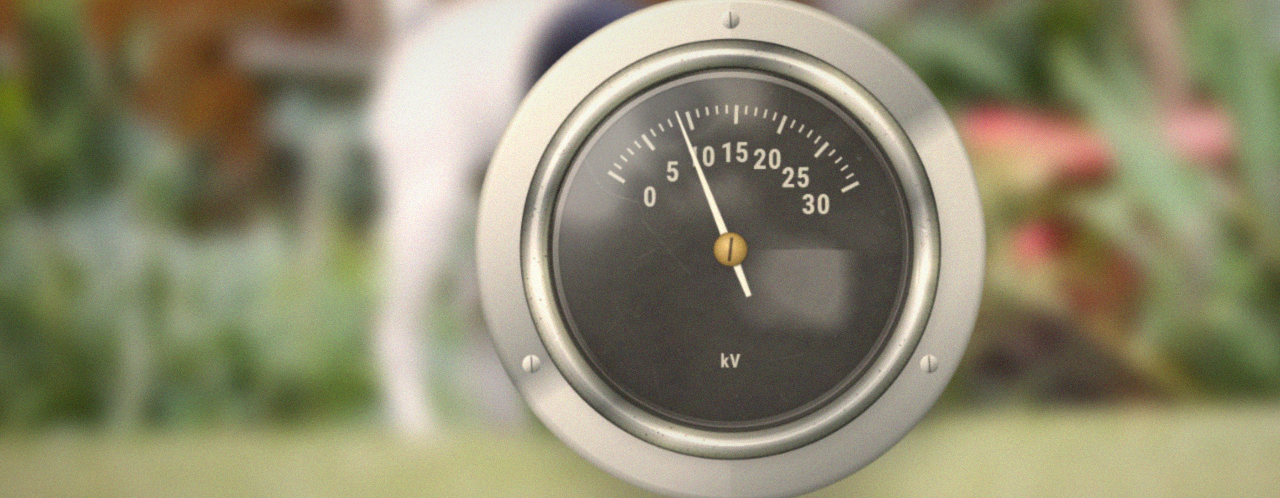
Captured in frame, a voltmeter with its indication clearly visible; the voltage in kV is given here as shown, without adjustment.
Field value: 9 kV
